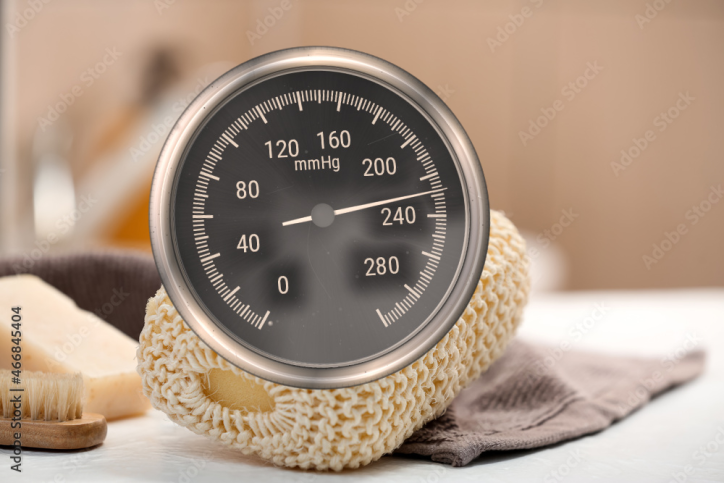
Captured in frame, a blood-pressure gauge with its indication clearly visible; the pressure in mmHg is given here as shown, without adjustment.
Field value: 228 mmHg
